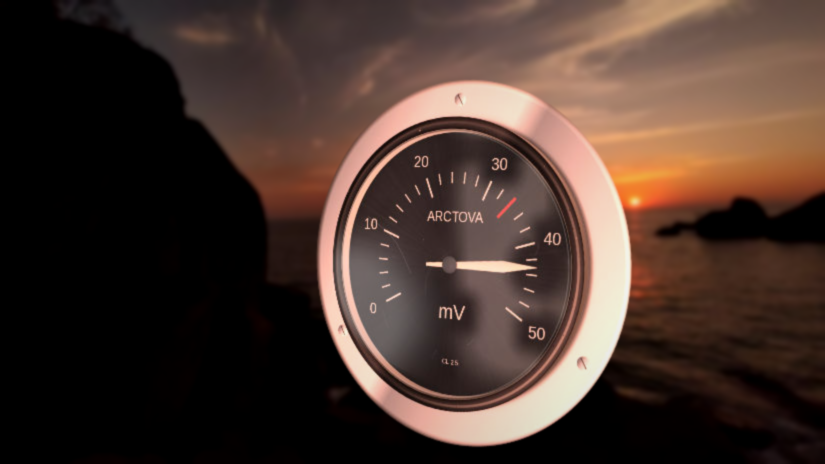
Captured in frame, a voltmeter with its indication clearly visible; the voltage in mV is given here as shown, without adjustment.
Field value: 43 mV
